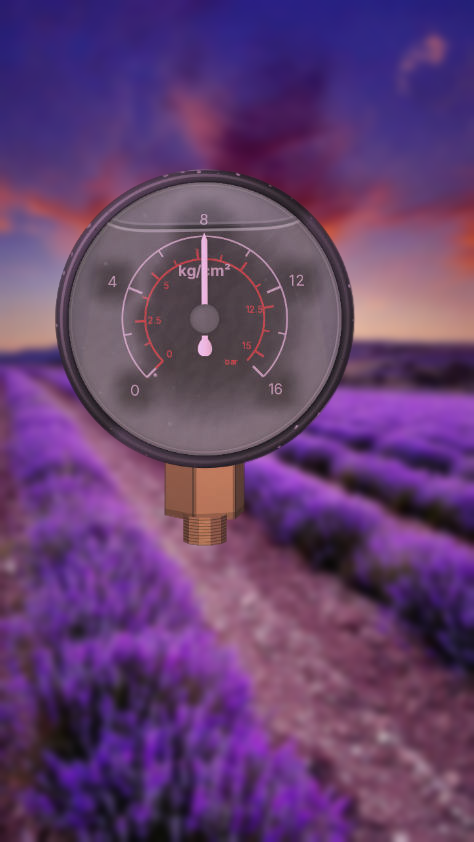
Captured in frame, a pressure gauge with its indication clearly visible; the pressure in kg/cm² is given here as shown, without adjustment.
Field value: 8 kg/cm²
